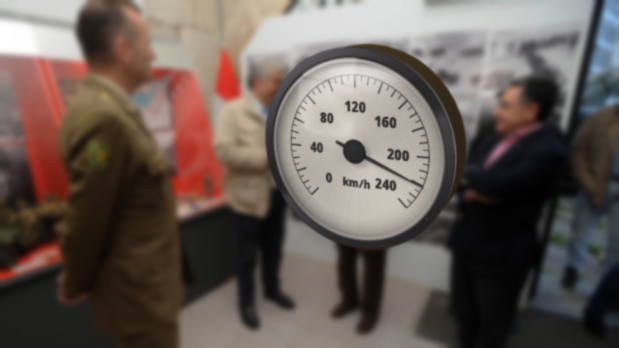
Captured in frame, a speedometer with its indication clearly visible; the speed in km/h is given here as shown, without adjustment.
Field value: 220 km/h
